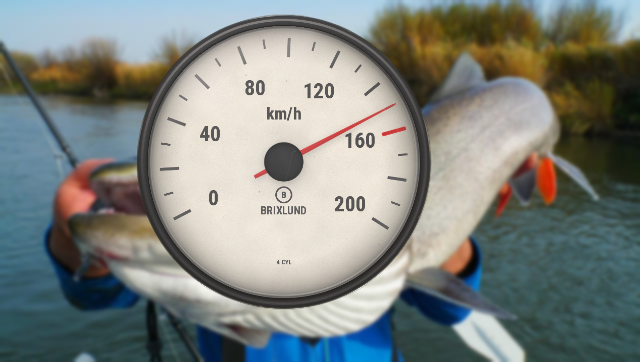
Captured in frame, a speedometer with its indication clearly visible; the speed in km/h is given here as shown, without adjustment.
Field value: 150 km/h
